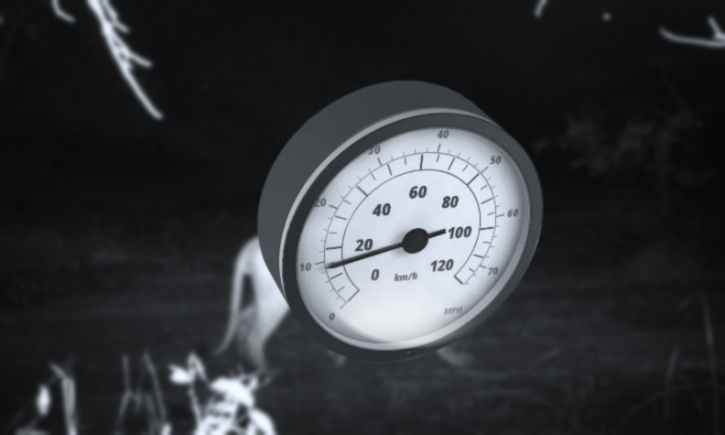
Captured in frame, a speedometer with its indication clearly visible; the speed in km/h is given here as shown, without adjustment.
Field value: 15 km/h
